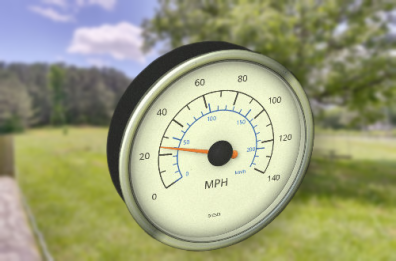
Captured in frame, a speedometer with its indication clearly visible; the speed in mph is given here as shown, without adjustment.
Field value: 25 mph
